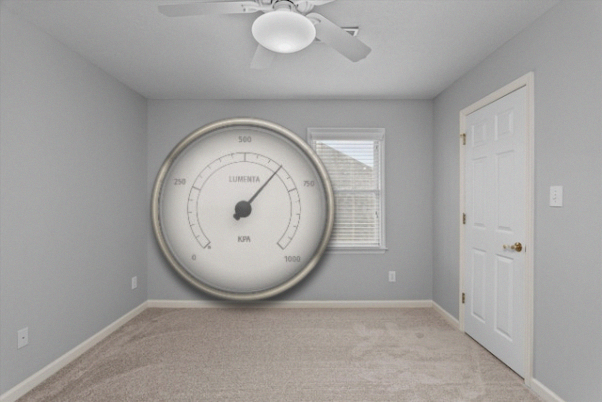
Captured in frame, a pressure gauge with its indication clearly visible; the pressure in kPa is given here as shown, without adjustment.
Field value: 650 kPa
